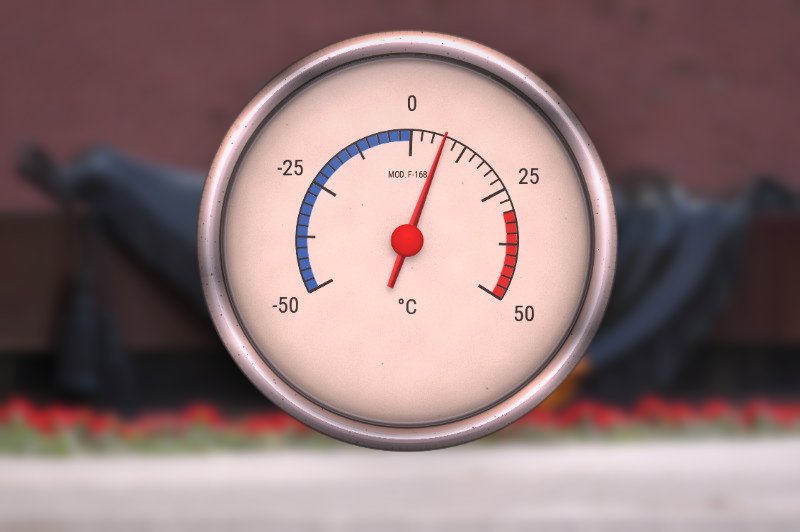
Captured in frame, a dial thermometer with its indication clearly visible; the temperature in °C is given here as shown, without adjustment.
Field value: 7.5 °C
